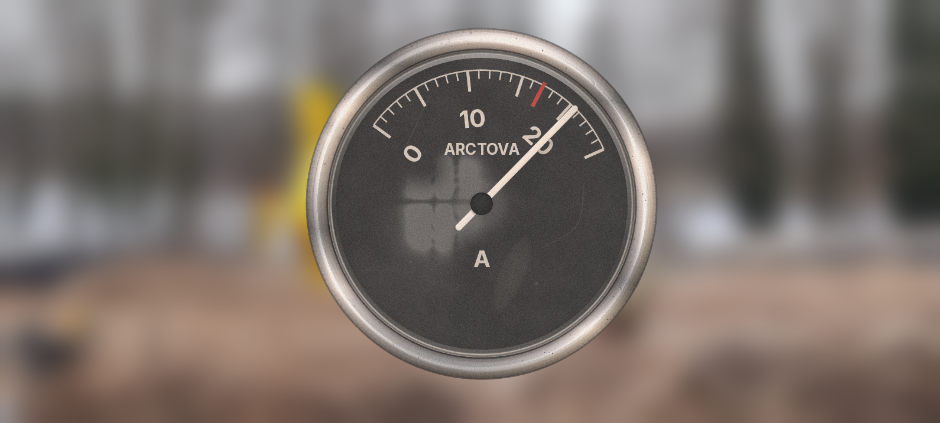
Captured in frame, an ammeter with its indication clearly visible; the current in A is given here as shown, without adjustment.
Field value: 20.5 A
